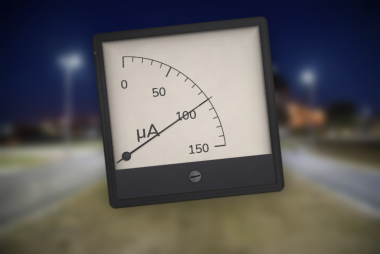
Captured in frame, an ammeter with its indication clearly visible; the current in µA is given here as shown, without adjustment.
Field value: 100 µA
